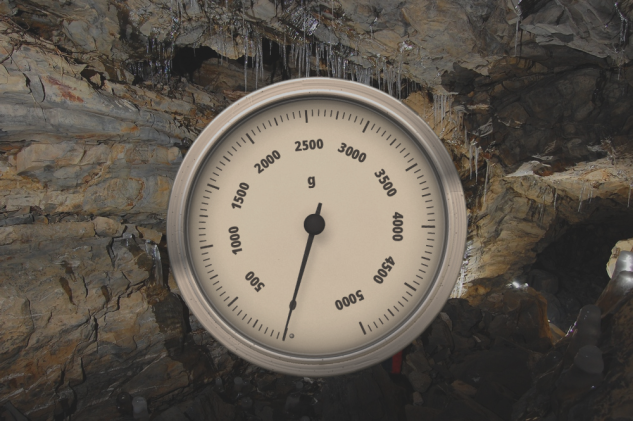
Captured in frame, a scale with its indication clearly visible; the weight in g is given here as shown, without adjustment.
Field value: 0 g
